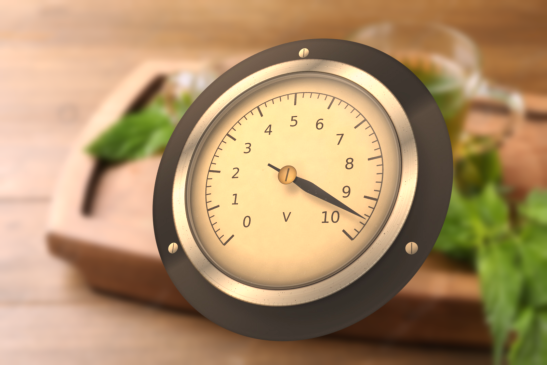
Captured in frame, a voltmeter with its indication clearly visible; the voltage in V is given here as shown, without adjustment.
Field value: 9.5 V
